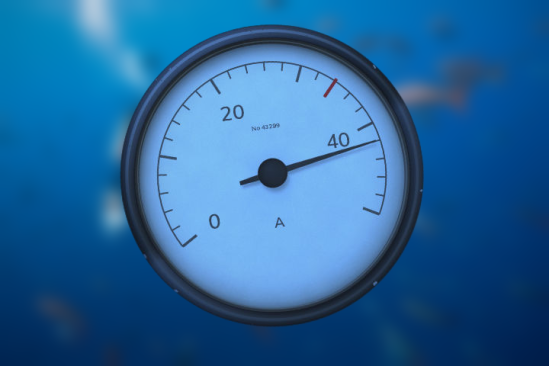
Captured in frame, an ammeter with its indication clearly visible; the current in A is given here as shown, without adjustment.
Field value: 42 A
